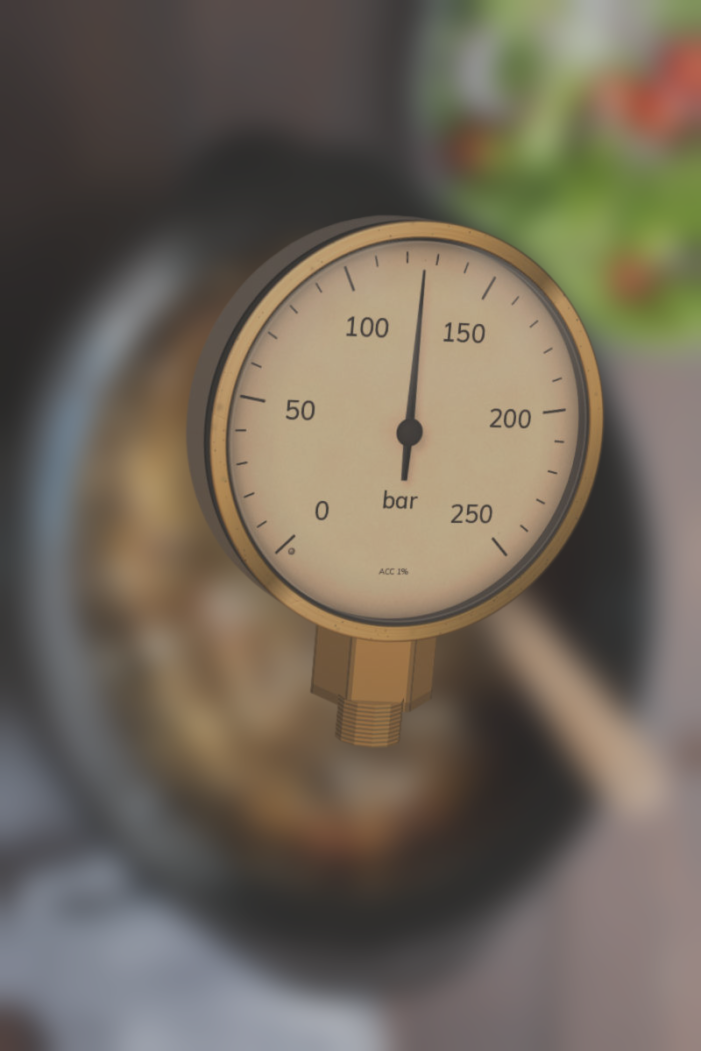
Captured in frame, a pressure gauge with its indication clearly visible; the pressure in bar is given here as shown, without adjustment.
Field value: 125 bar
